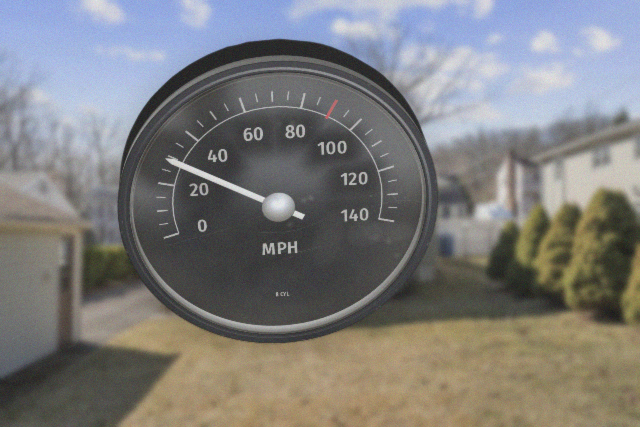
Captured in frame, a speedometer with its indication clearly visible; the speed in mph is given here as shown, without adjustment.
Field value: 30 mph
